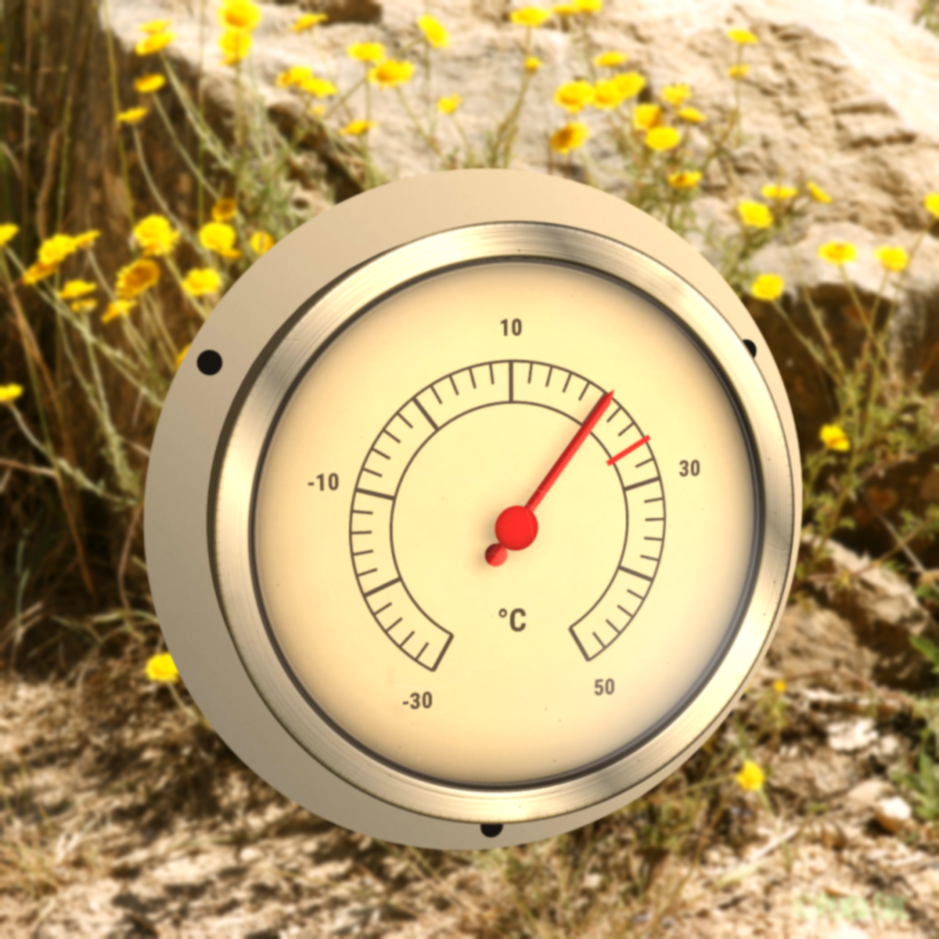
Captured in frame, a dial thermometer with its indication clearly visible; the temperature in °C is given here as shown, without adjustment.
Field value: 20 °C
